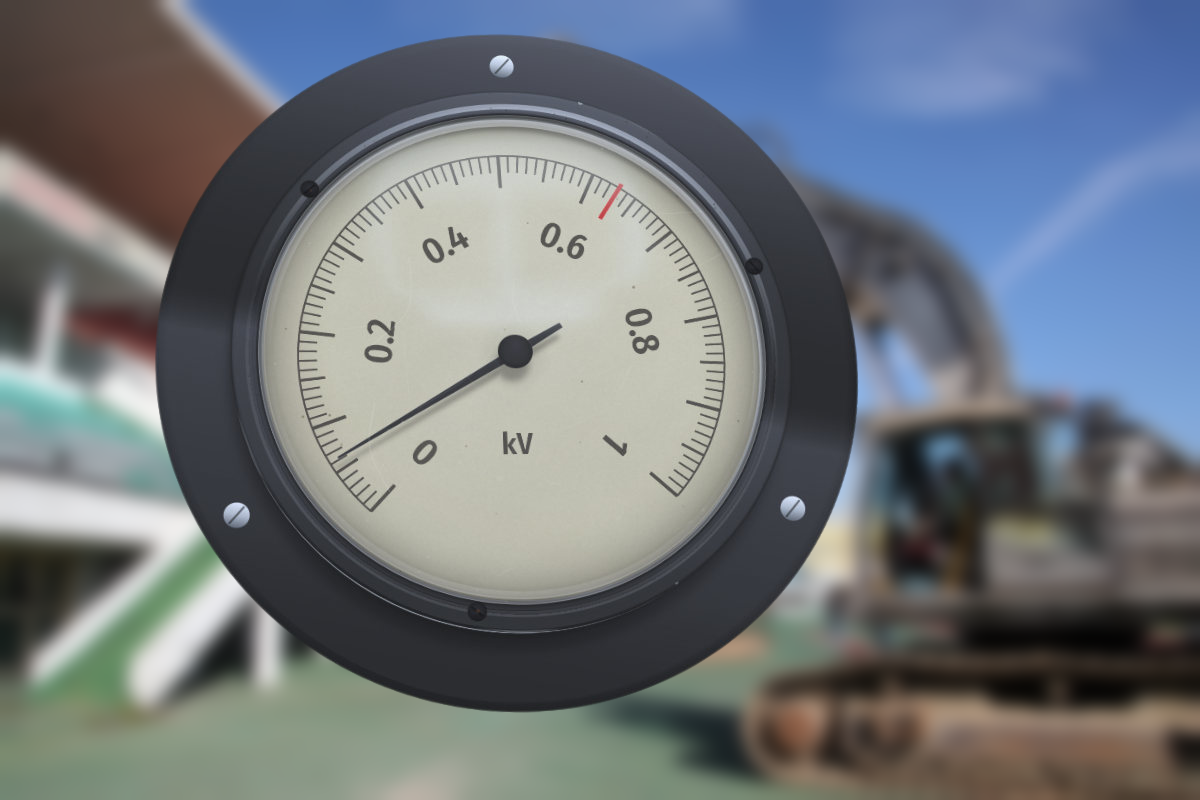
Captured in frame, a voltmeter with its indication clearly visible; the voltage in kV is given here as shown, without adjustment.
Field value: 0.06 kV
